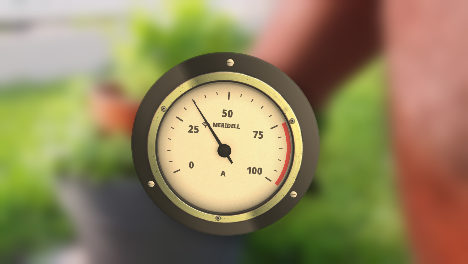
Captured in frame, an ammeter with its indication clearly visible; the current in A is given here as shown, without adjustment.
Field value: 35 A
